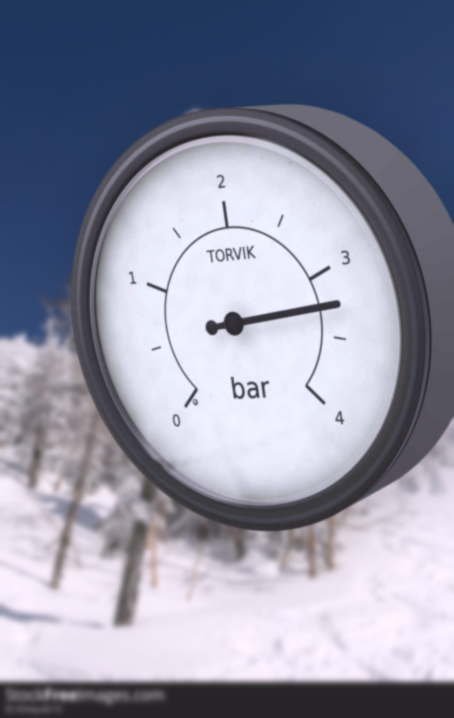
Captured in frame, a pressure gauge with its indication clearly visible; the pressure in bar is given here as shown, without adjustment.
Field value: 3.25 bar
